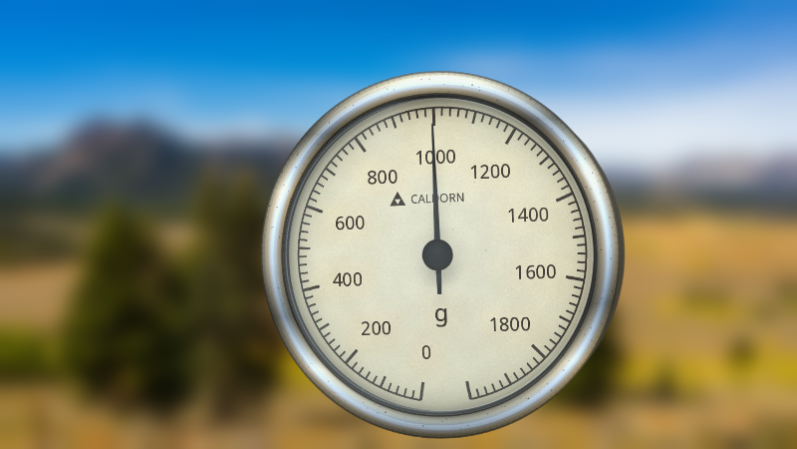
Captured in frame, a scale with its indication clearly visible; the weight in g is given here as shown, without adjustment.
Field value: 1000 g
